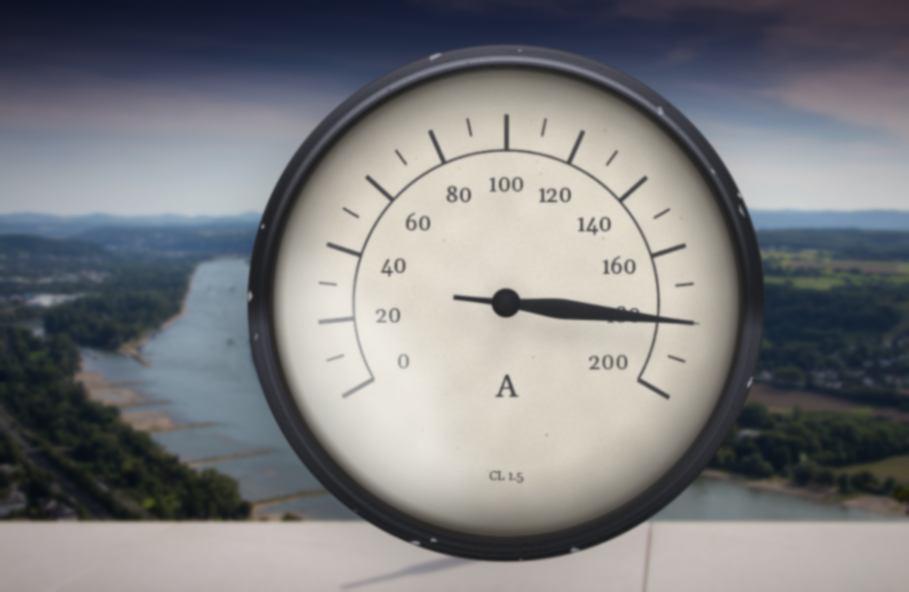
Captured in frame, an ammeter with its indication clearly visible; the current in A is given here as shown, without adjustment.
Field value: 180 A
